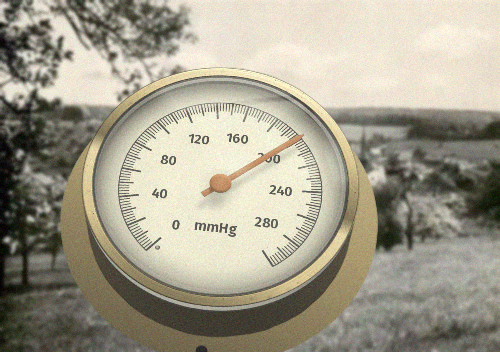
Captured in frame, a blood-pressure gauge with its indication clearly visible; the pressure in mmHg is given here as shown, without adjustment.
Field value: 200 mmHg
